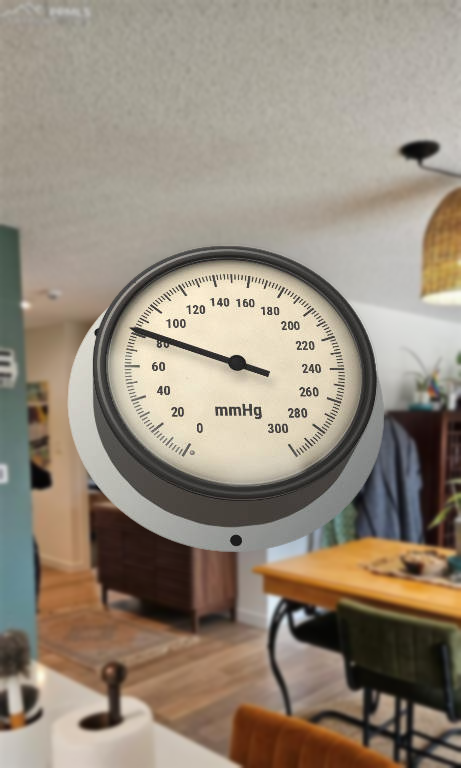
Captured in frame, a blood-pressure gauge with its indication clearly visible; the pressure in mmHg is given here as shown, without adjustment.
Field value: 80 mmHg
